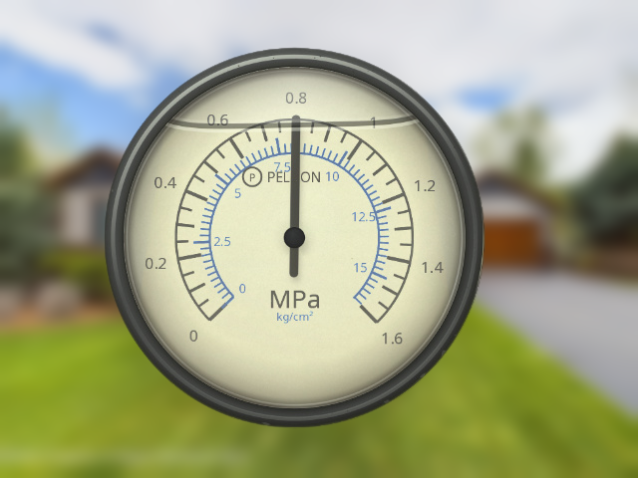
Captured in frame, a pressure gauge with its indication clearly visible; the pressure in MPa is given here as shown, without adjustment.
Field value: 0.8 MPa
